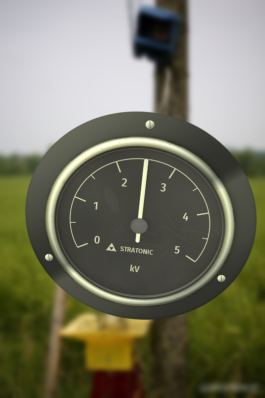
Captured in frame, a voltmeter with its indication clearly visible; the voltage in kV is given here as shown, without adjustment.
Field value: 2.5 kV
